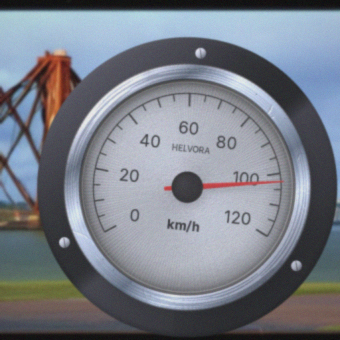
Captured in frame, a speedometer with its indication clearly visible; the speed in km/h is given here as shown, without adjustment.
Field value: 102.5 km/h
